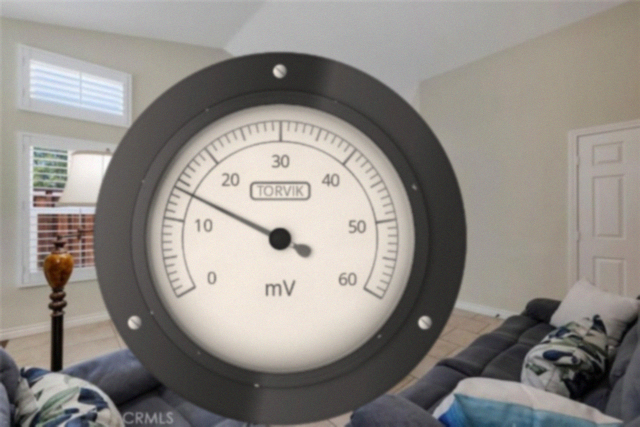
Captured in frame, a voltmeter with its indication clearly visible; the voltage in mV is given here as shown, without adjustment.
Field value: 14 mV
